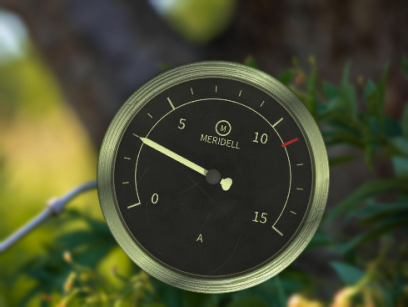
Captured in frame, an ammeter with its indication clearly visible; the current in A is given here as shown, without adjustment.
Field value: 3 A
